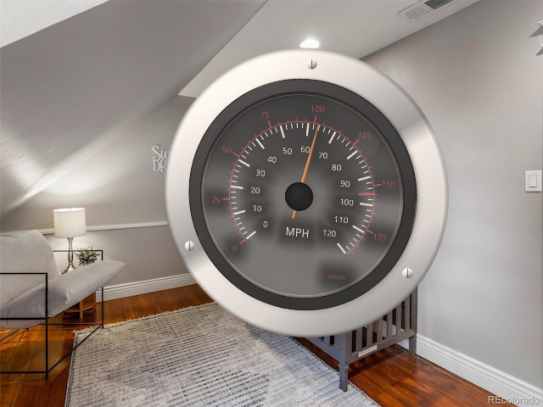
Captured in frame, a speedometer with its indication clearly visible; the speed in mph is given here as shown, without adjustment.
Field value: 64 mph
